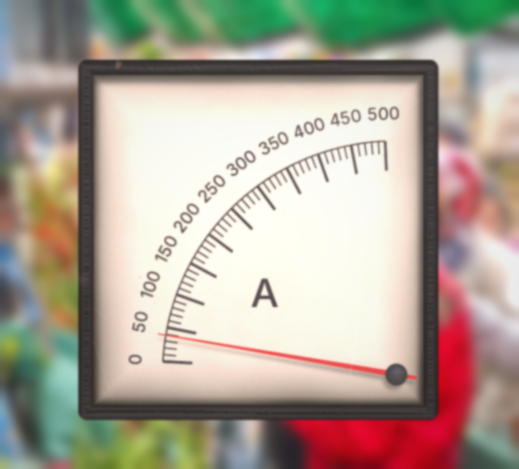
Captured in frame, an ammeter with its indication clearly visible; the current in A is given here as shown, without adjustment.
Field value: 40 A
